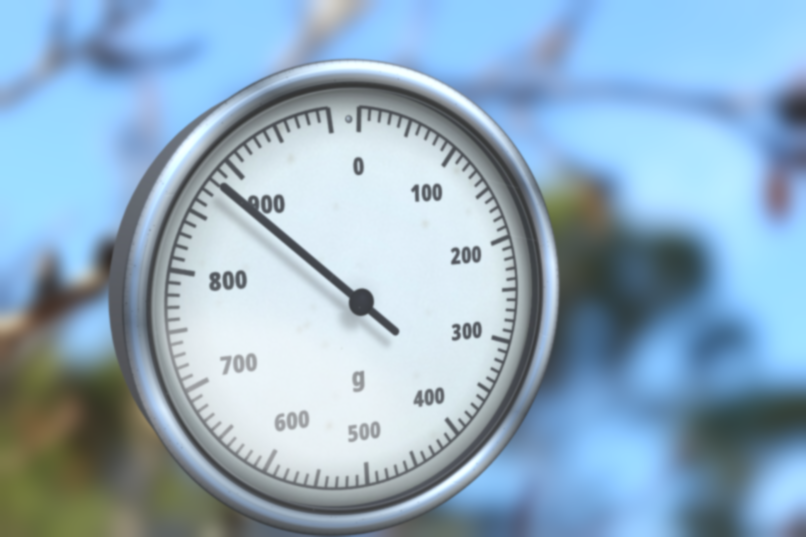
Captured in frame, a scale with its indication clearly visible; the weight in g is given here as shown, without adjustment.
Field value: 880 g
